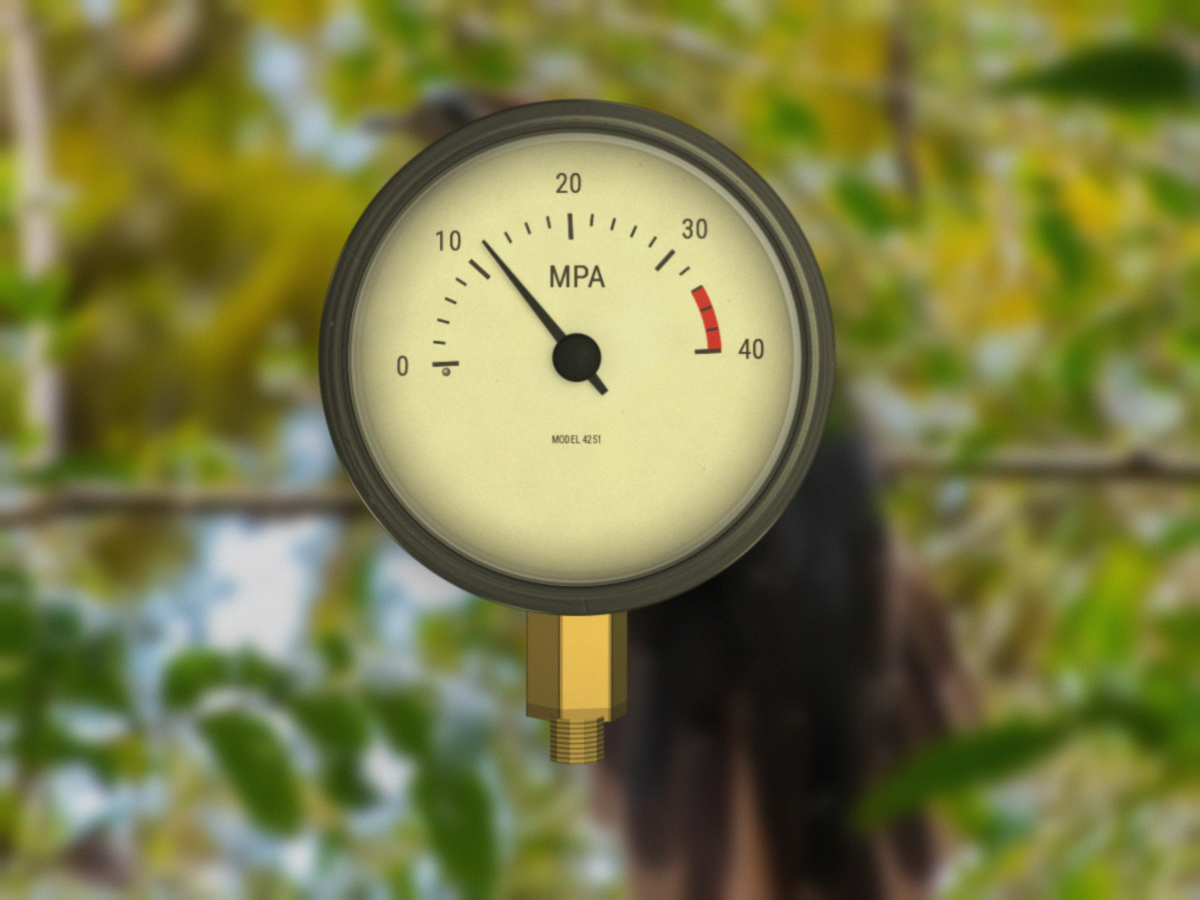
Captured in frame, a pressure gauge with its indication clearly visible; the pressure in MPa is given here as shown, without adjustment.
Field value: 12 MPa
